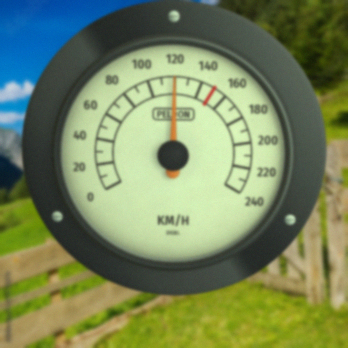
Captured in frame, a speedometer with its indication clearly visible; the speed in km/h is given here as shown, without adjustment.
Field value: 120 km/h
